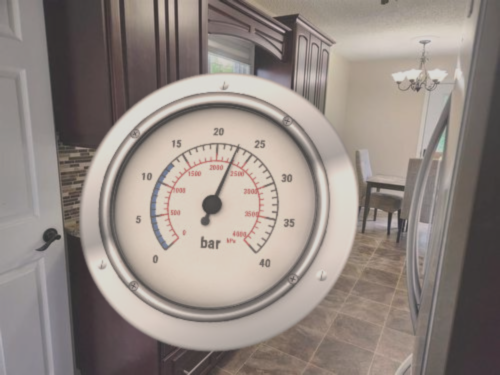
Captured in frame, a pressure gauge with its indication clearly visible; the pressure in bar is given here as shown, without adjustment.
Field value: 23 bar
